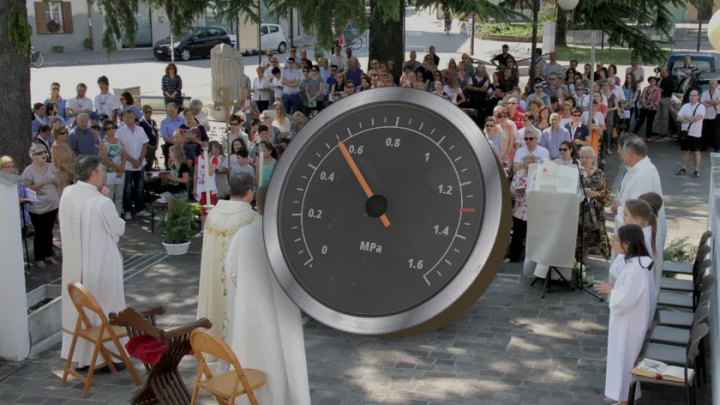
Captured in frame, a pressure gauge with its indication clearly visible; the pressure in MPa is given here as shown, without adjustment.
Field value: 0.55 MPa
